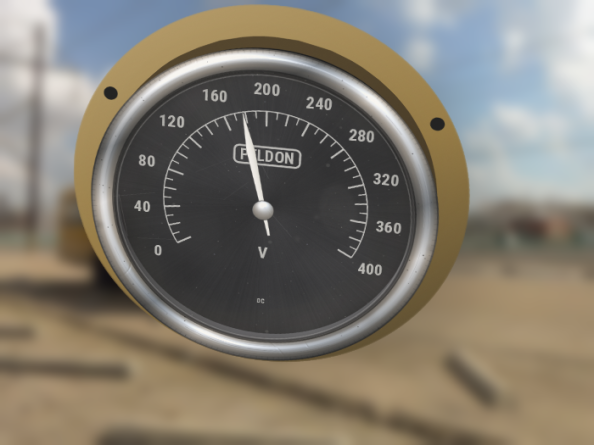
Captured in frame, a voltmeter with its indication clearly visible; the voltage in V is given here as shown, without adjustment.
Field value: 180 V
